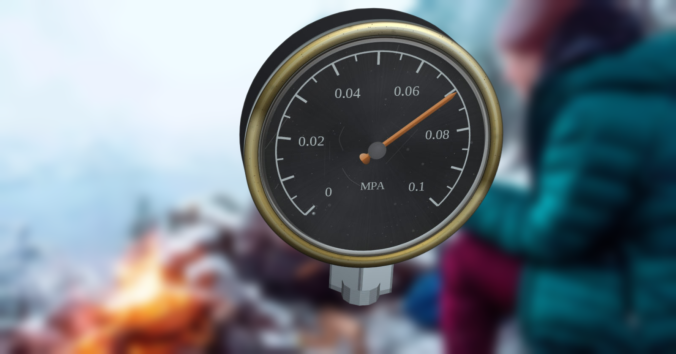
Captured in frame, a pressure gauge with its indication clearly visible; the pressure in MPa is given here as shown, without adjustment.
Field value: 0.07 MPa
